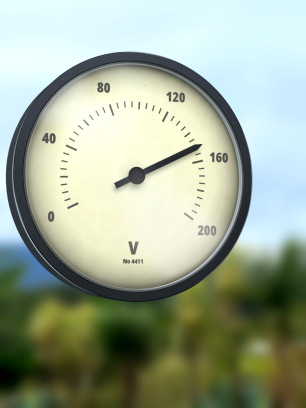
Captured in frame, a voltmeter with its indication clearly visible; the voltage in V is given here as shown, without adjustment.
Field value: 150 V
